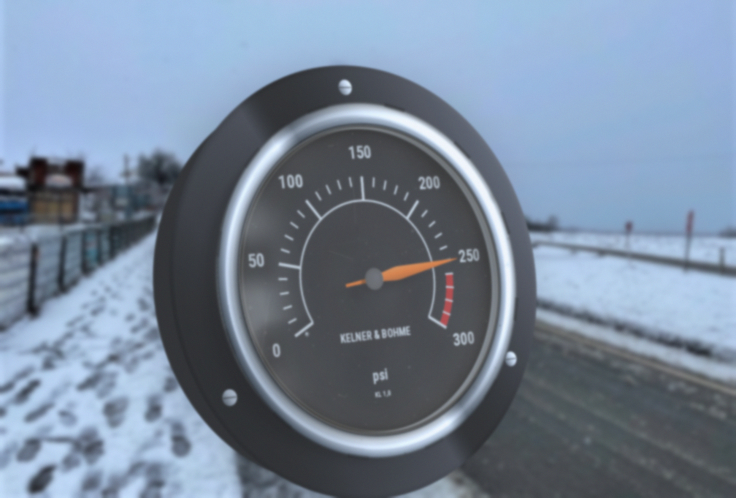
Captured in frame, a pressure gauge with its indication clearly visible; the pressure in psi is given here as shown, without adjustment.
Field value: 250 psi
